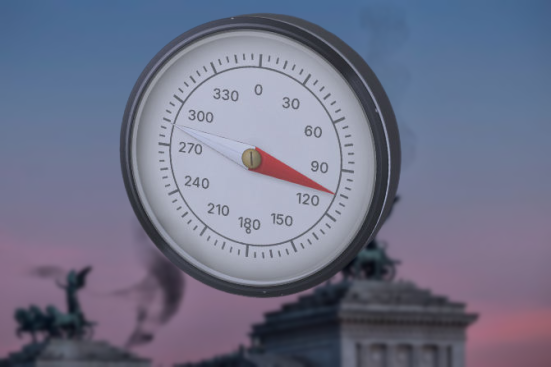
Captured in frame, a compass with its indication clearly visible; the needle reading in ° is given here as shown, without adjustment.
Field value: 105 °
